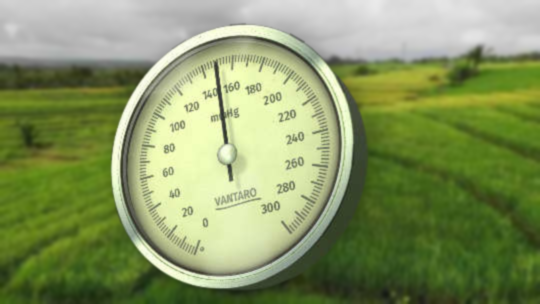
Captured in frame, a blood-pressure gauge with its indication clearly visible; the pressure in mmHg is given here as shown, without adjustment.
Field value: 150 mmHg
